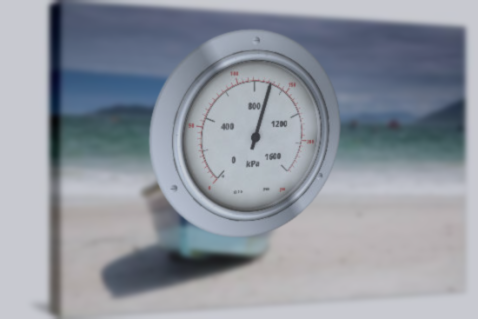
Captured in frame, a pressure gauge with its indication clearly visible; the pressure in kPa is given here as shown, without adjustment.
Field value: 900 kPa
